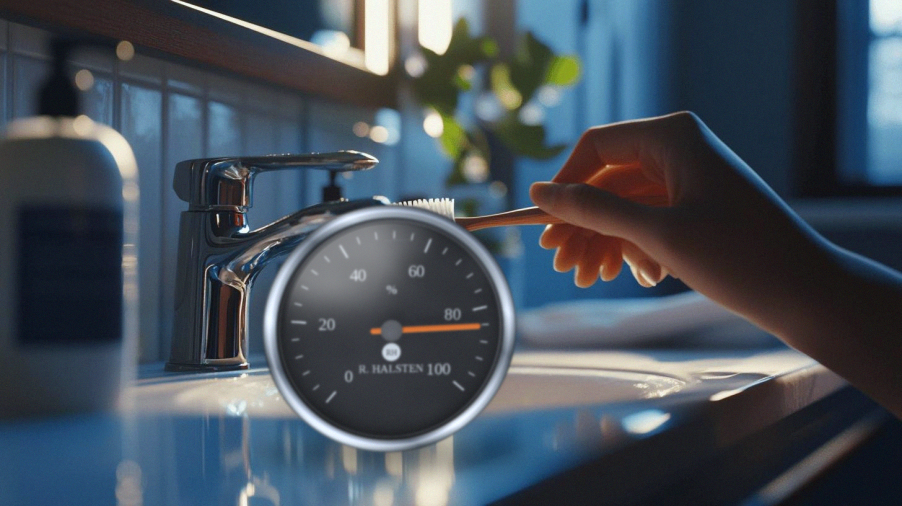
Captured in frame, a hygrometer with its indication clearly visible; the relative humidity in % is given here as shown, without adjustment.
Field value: 84 %
